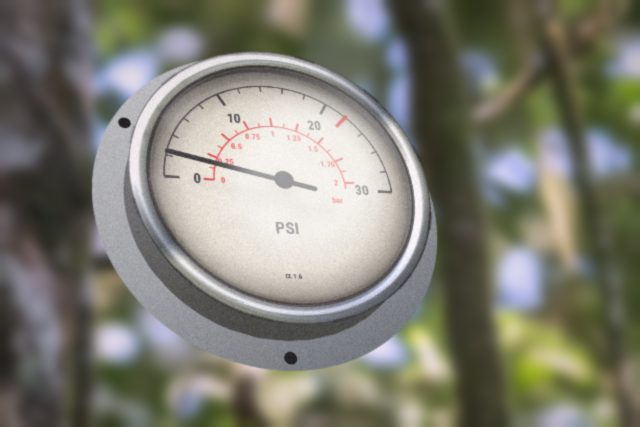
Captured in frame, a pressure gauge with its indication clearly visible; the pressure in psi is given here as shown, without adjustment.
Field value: 2 psi
